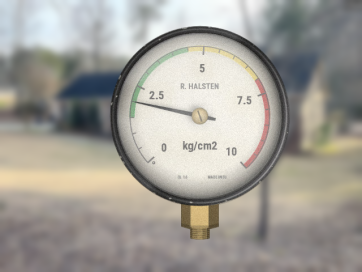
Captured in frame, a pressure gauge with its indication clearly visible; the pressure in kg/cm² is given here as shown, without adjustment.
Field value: 2 kg/cm²
